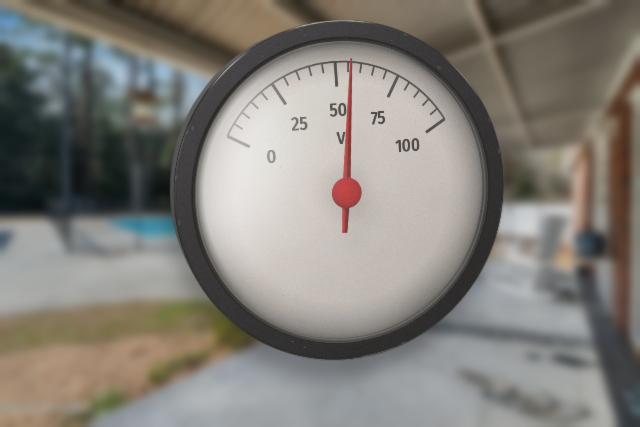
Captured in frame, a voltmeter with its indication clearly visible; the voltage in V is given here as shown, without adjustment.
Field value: 55 V
